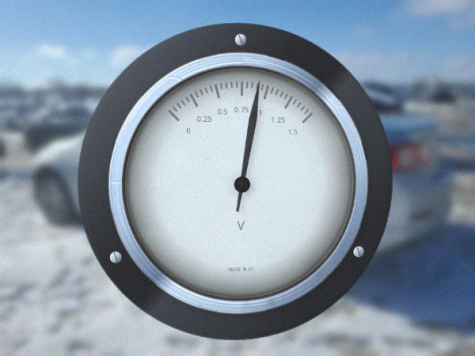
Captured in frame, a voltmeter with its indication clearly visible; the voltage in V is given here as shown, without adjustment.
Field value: 0.9 V
